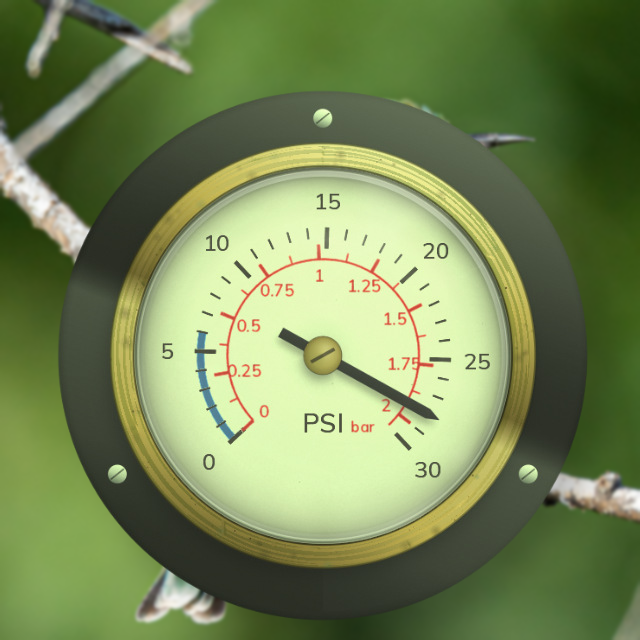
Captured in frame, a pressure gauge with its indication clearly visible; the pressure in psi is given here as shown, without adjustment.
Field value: 28 psi
